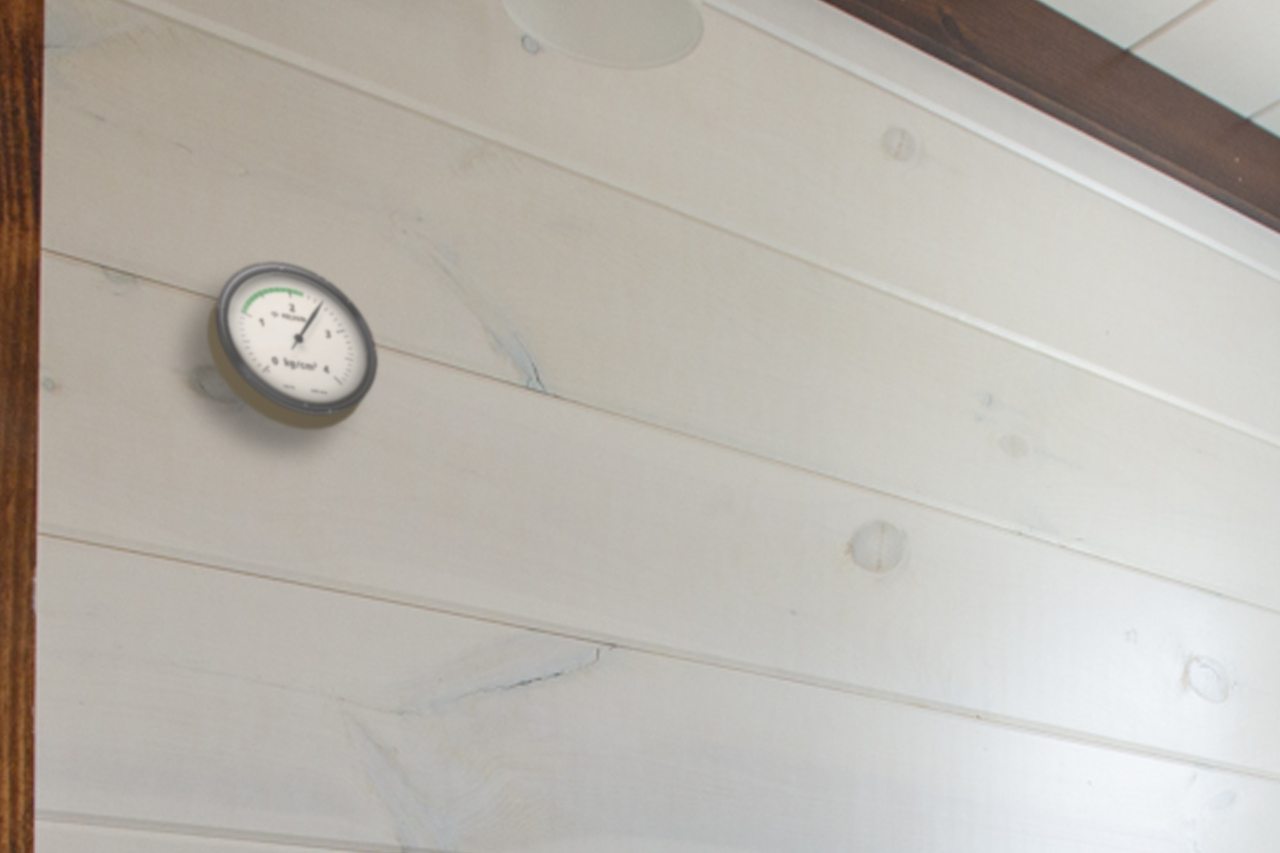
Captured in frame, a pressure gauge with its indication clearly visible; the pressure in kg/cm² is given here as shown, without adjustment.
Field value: 2.5 kg/cm²
